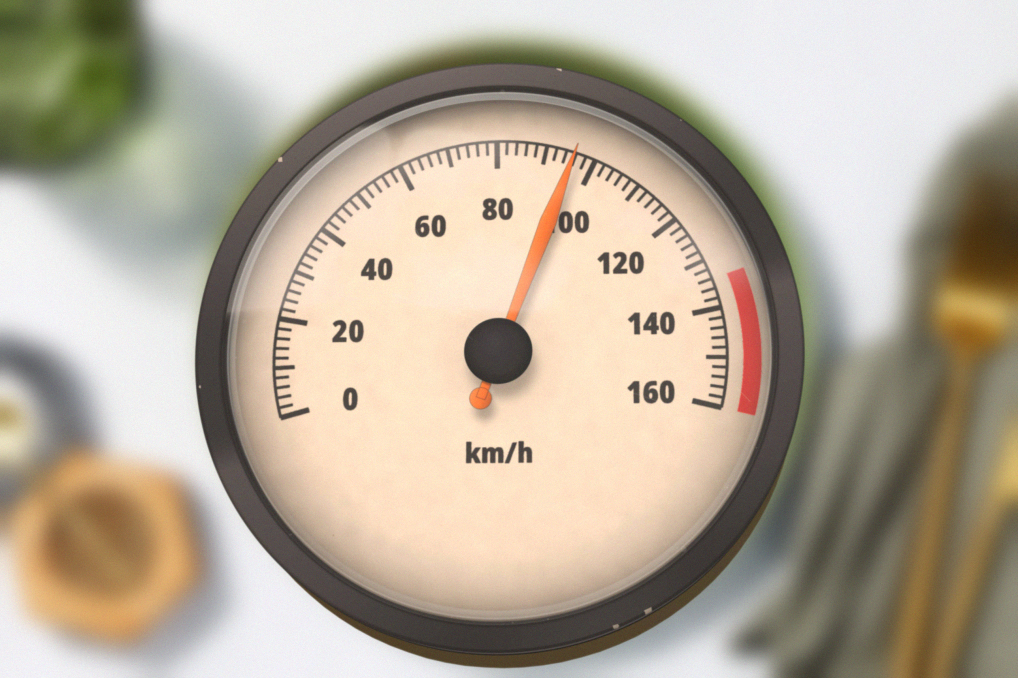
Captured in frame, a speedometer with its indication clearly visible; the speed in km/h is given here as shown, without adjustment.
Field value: 96 km/h
